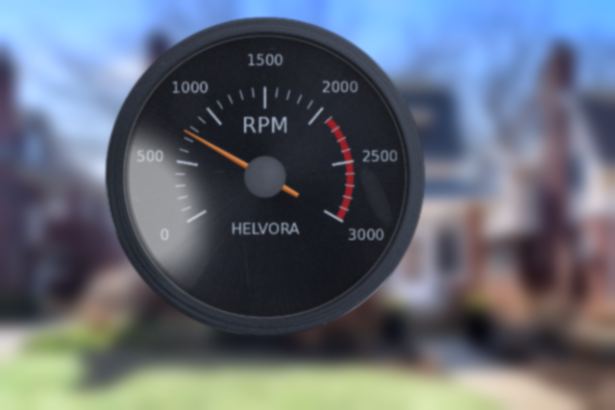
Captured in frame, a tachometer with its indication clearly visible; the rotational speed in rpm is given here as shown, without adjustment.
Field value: 750 rpm
